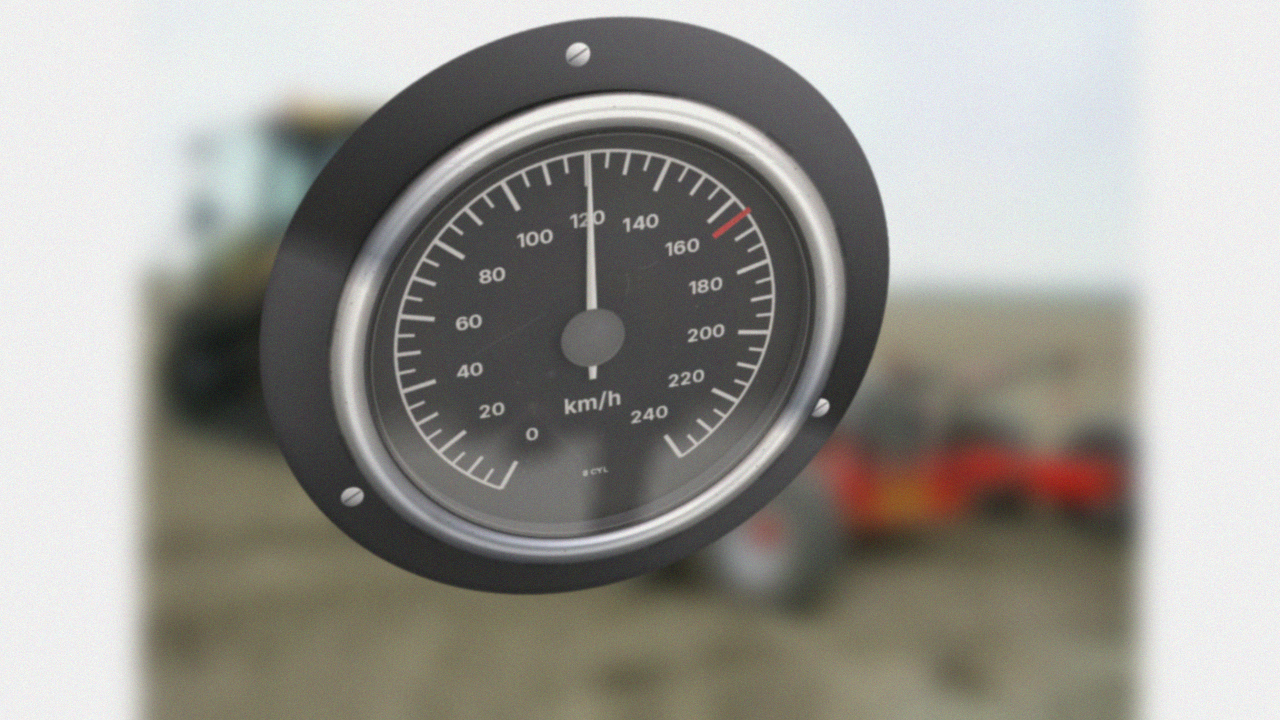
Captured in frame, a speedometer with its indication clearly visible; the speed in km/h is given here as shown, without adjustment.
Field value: 120 km/h
